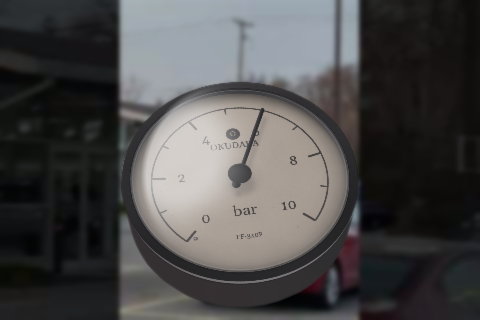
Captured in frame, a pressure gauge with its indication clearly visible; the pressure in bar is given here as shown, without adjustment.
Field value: 6 bar
